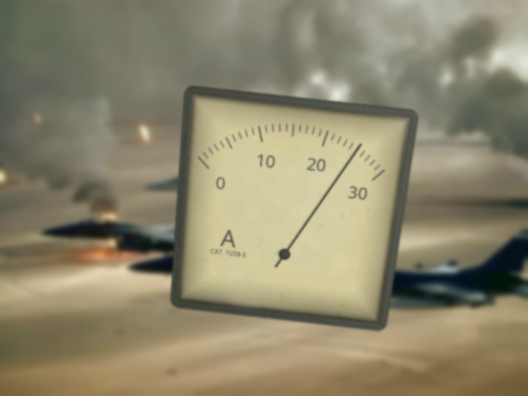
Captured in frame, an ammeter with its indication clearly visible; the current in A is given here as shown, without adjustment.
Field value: 25 A
